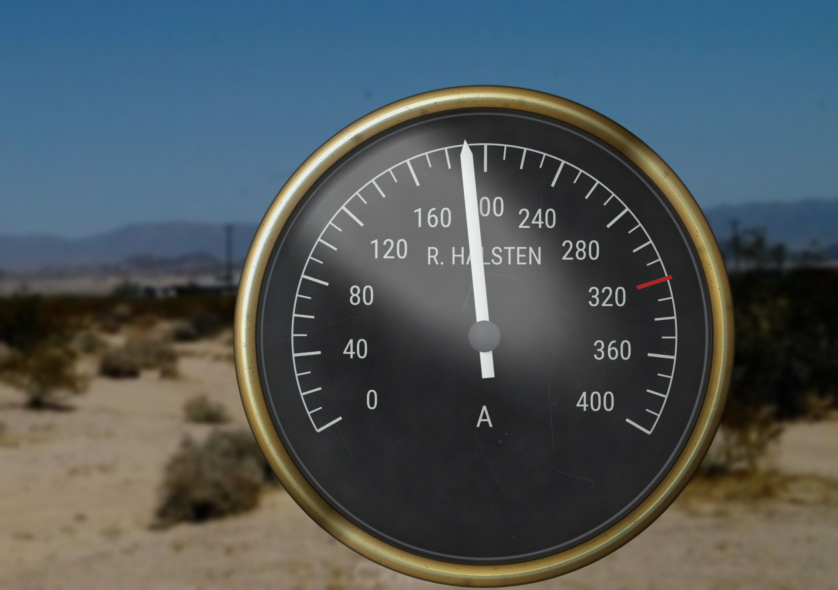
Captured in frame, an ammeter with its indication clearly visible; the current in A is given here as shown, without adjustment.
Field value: 190 A
